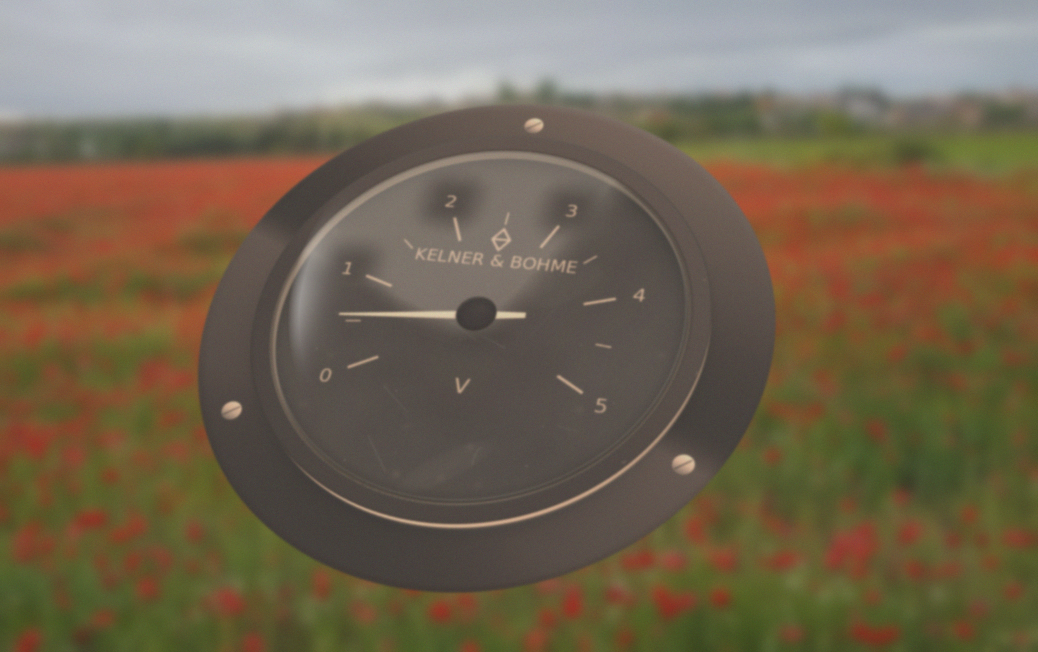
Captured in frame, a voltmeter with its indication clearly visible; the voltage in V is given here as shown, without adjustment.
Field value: 0.5 V
